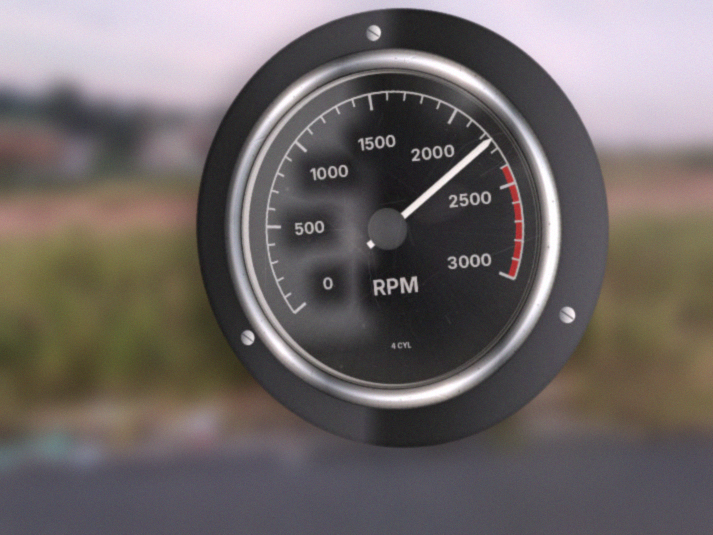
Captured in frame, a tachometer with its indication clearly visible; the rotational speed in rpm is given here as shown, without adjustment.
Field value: 2250 rpm
